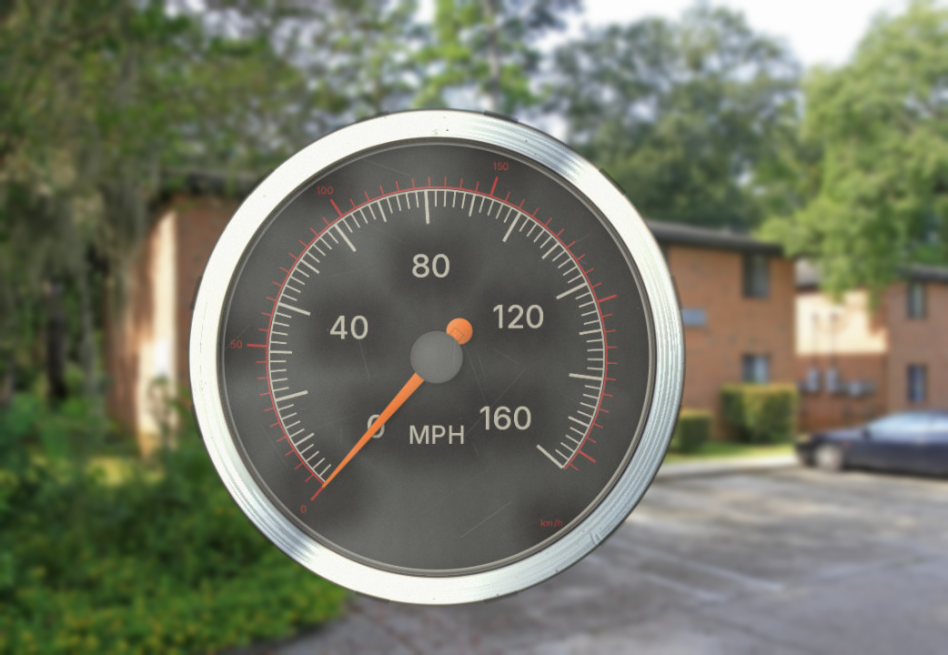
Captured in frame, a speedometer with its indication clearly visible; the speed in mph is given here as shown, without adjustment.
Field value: 0 mph
